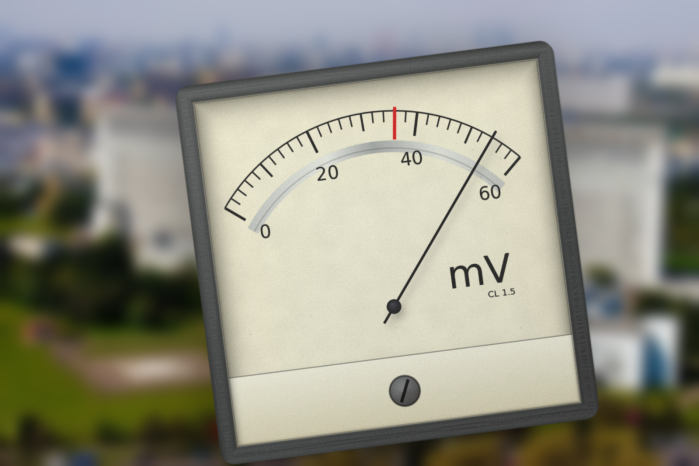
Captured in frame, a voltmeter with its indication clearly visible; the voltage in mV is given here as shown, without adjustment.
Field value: 54 mV
